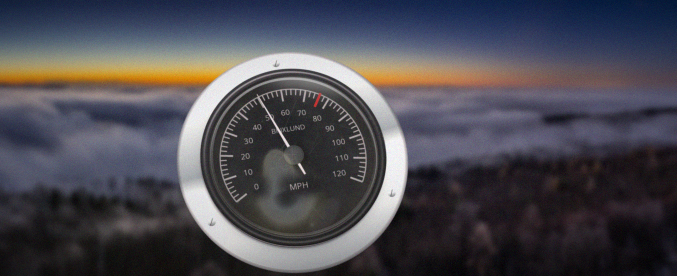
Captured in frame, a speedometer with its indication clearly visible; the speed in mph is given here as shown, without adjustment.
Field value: 50 mph
